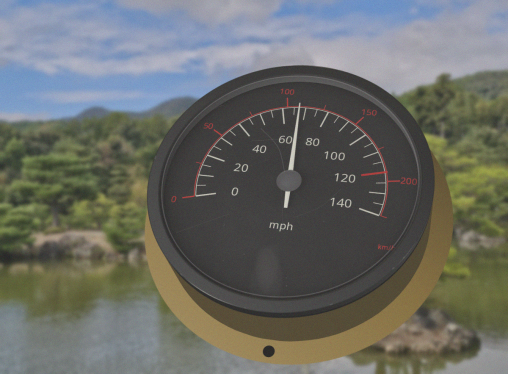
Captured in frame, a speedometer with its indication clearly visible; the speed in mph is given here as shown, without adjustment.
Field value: 67.5 mph
